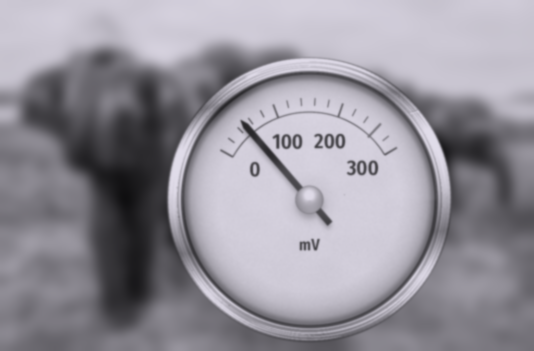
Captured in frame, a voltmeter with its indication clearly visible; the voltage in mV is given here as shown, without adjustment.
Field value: 50 mV
